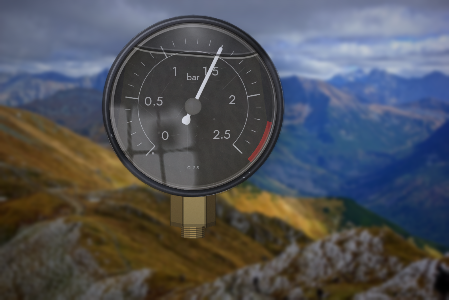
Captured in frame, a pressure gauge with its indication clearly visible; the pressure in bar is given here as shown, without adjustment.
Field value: 1.5 bar
